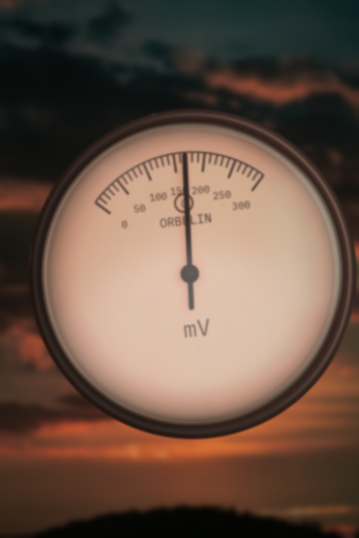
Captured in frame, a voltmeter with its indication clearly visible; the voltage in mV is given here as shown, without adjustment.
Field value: 170 mV
